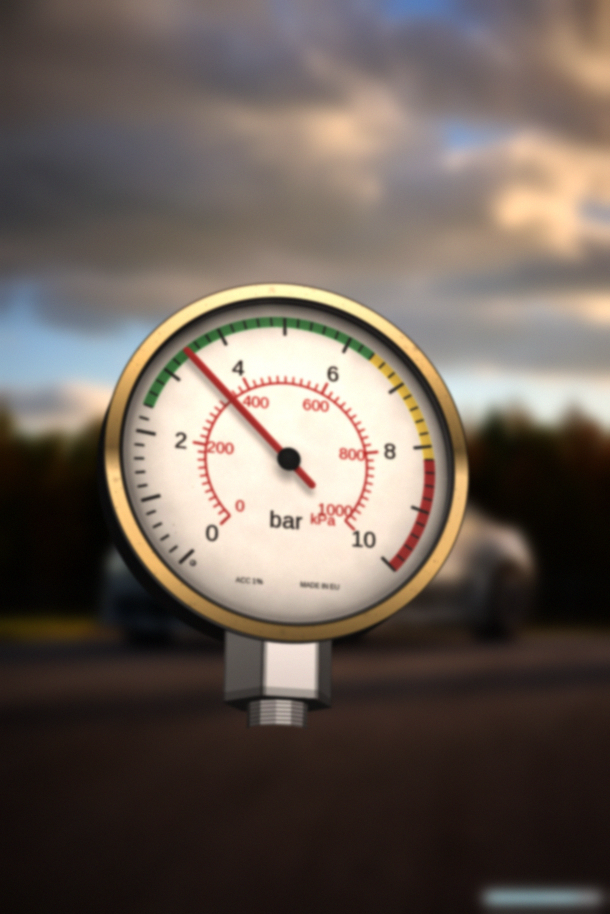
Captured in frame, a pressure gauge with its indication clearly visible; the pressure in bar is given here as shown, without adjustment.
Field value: 3.4 bar
